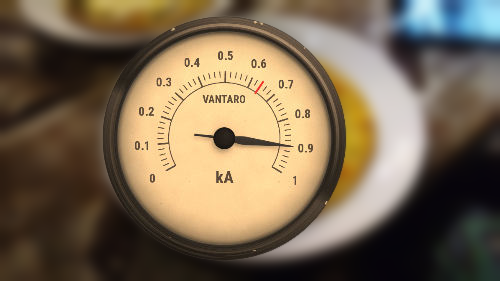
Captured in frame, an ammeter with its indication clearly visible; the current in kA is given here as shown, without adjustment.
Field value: 0.9 kA
